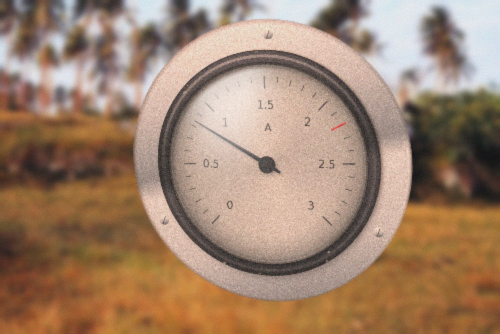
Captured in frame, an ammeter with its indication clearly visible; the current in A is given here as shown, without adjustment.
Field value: 0.85 A
